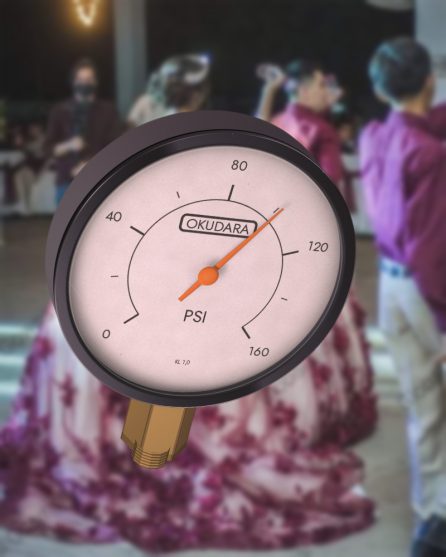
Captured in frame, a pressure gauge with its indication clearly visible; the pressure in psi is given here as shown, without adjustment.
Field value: 100 psi
